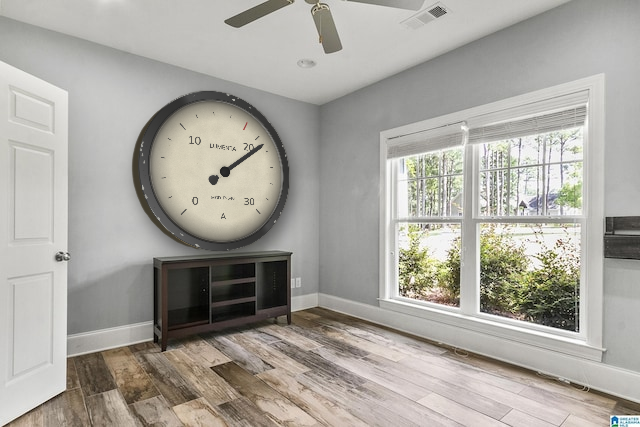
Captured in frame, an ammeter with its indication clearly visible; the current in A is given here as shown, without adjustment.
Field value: 21 A
